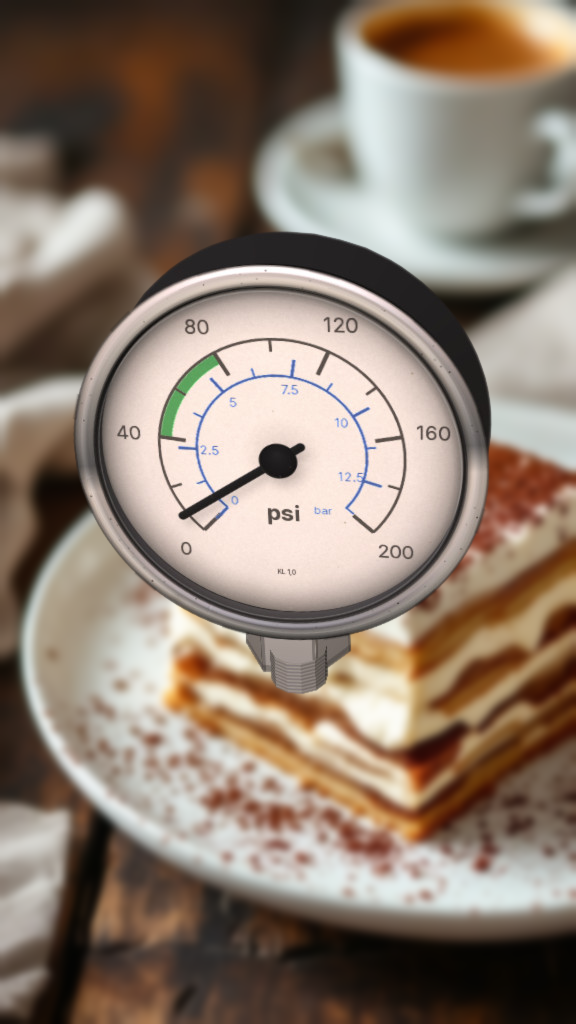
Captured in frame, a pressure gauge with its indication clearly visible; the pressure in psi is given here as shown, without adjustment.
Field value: 10 psi
